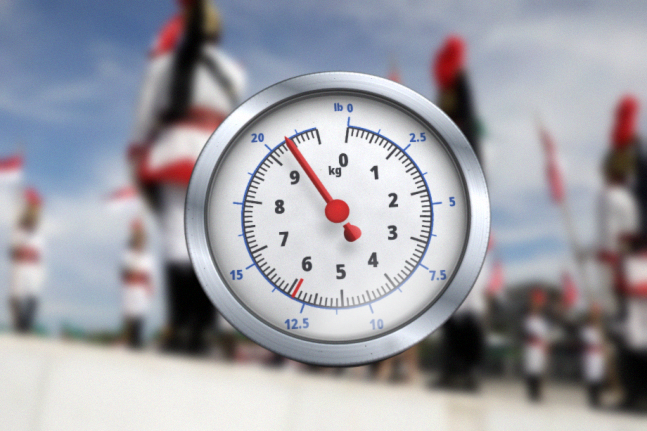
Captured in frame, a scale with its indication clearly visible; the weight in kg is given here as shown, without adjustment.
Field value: 9.4 kg
